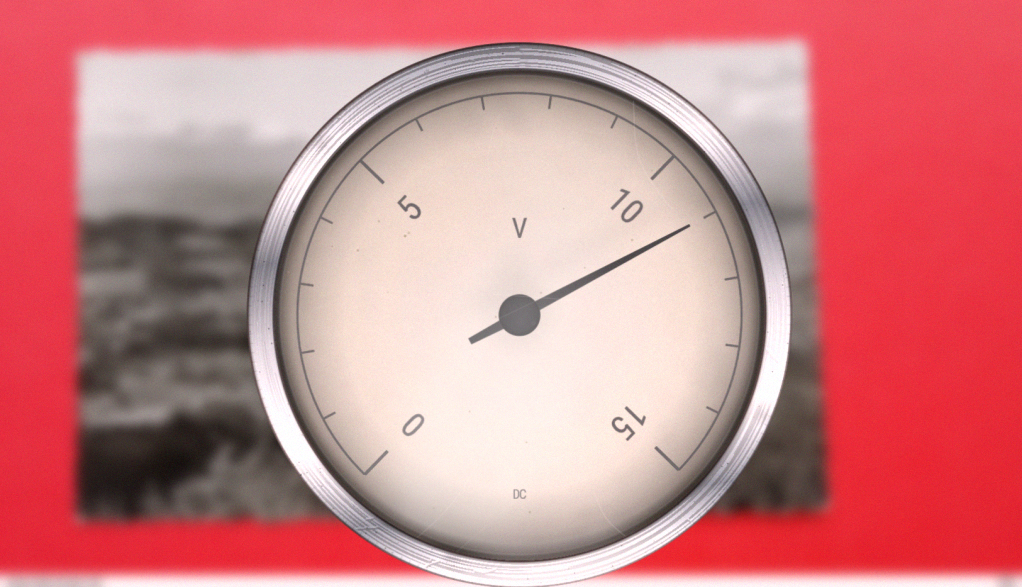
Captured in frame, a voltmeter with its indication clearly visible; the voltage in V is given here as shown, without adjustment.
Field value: 11 V
